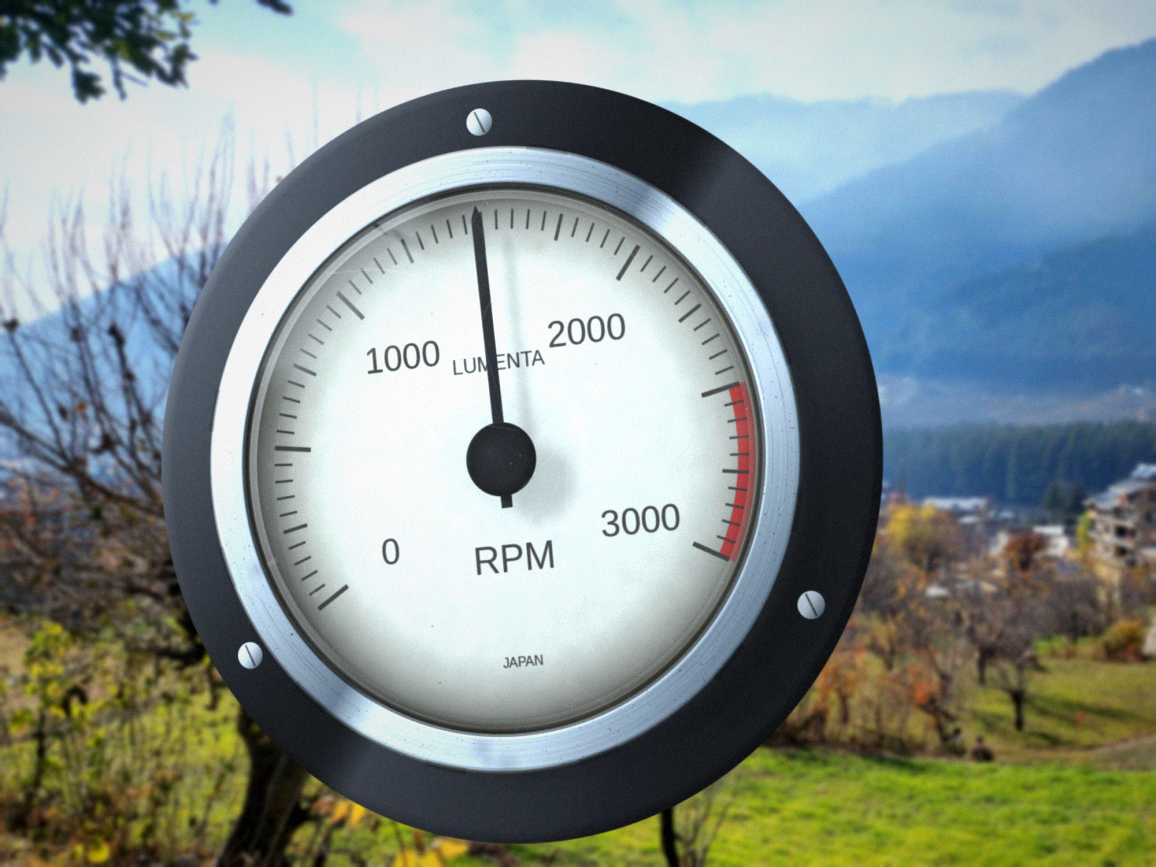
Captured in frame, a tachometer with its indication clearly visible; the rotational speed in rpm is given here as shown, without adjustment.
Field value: 1500 rpm
